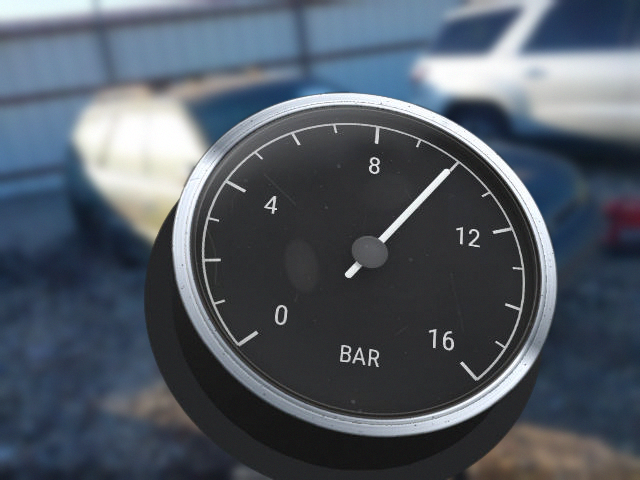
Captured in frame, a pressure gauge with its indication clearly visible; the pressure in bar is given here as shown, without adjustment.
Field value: 10 bar
